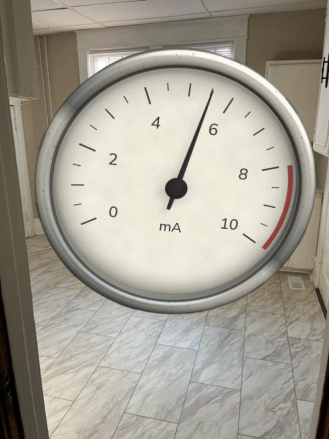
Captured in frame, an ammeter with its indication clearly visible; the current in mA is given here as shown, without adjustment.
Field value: 5.5 mA
